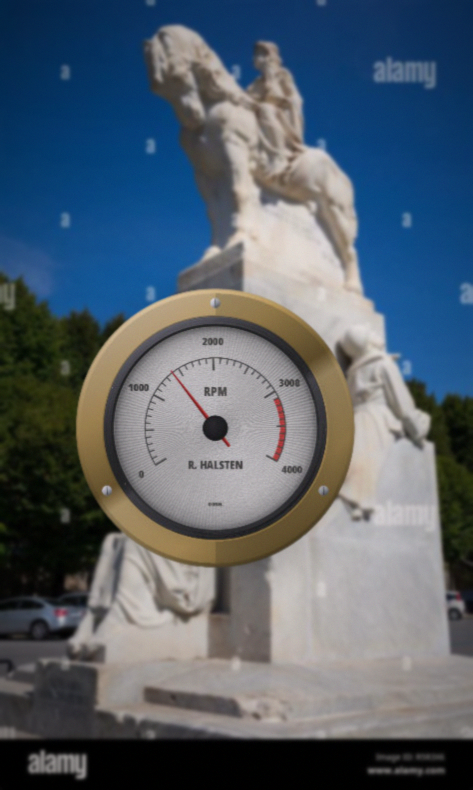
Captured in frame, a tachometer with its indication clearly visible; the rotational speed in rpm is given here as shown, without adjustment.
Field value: 1400 rpm
